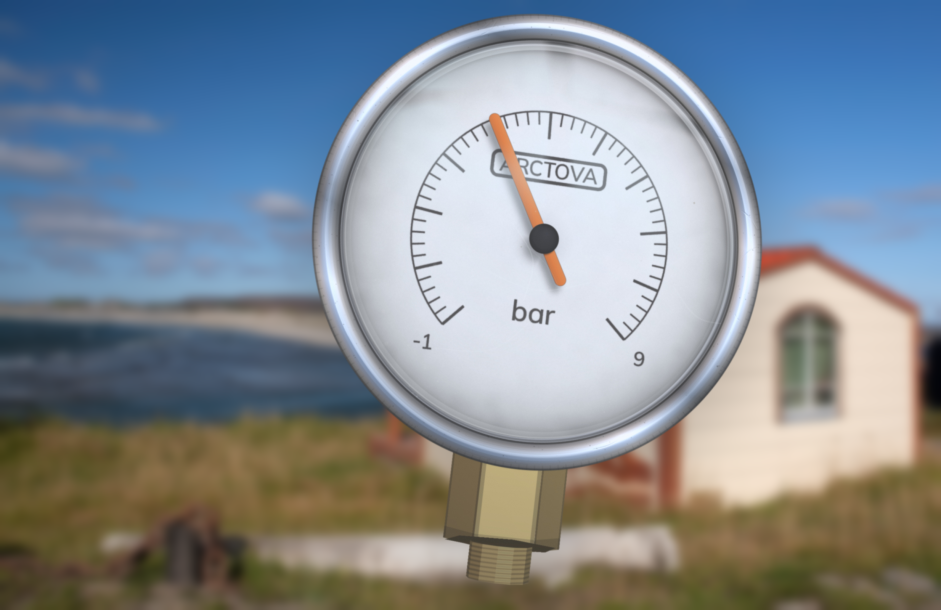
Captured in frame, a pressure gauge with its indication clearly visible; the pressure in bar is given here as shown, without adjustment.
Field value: 3 bar
